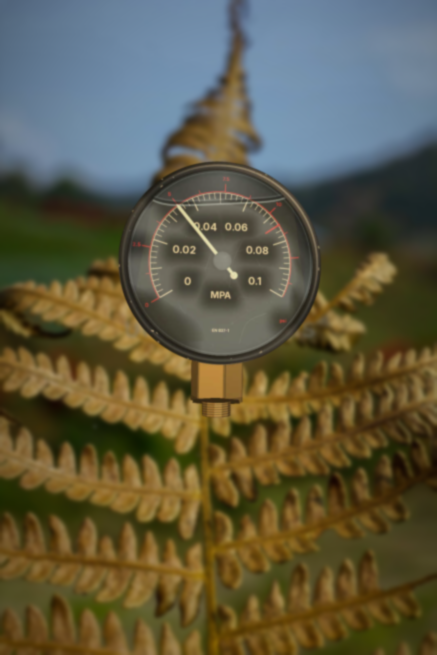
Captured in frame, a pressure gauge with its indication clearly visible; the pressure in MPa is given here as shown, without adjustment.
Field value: 0.034 MPa
